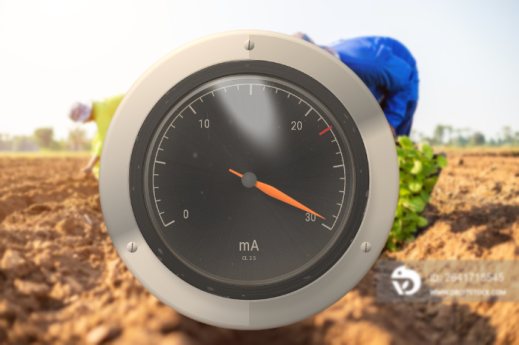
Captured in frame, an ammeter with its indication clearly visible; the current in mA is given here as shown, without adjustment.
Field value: 29.5 mA
